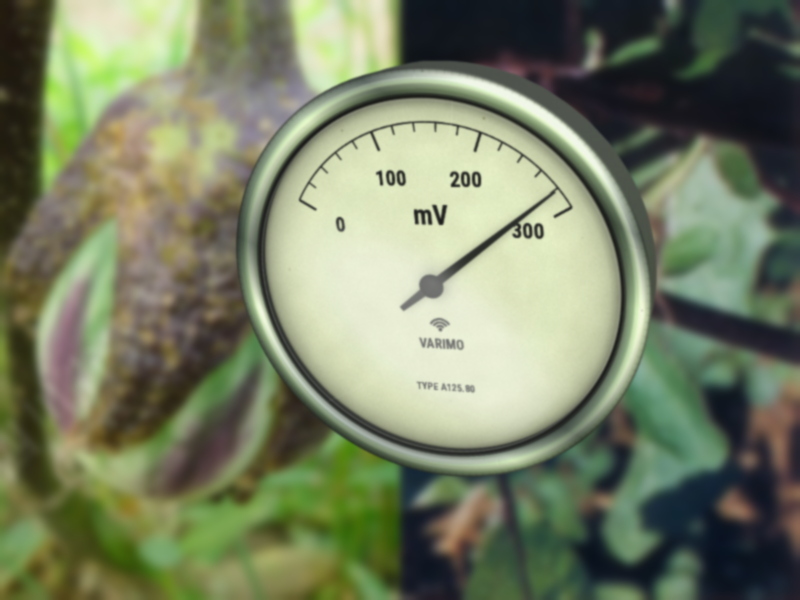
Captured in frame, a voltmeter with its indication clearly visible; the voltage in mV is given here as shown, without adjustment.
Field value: 280 mV
